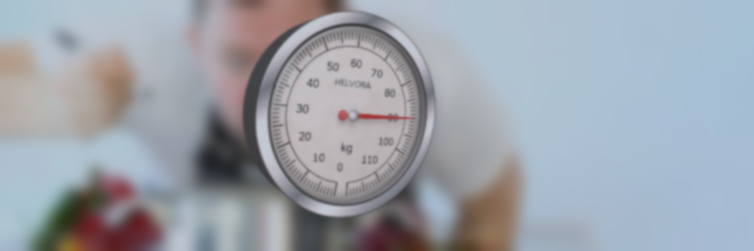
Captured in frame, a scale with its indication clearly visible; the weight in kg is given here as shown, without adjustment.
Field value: 90 kg
